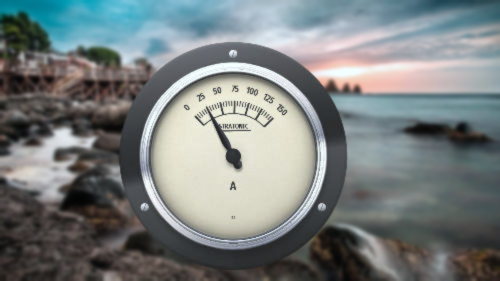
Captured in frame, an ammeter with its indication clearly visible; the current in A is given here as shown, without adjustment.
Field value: 25 A
